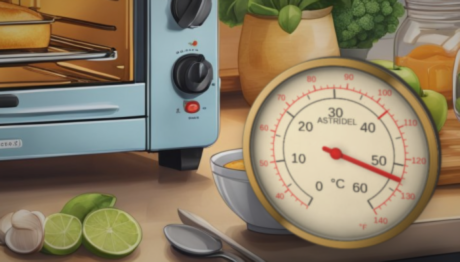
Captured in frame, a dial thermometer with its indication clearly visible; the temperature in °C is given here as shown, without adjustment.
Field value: 52.5 °C
